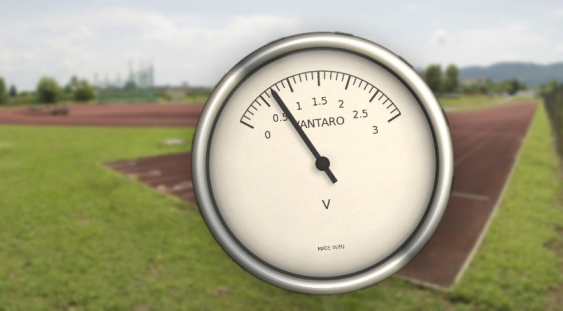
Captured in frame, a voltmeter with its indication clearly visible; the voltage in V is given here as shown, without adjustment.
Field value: 0.7 V
